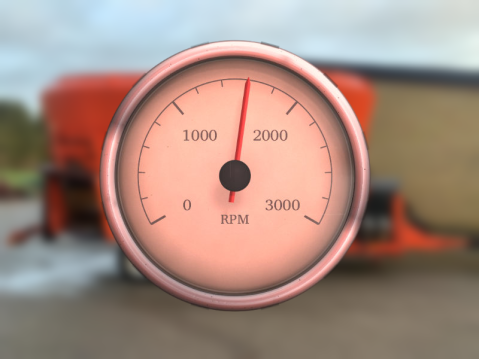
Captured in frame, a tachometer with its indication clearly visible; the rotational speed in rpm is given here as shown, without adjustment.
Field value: 1600 rpm
